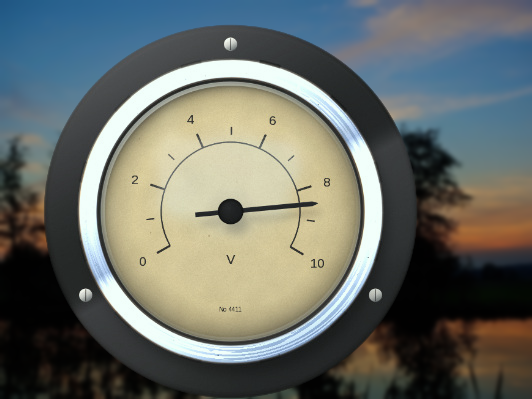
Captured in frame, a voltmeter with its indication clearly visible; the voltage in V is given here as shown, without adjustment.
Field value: 8.5 V
